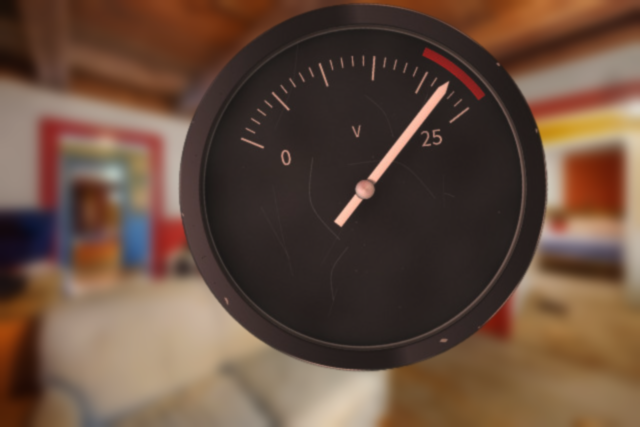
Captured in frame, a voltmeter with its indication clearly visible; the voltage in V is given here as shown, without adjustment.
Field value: 22 V
